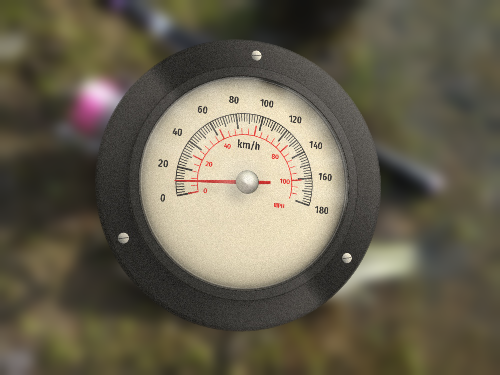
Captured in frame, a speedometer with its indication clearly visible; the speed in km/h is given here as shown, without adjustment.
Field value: 10 km/h
